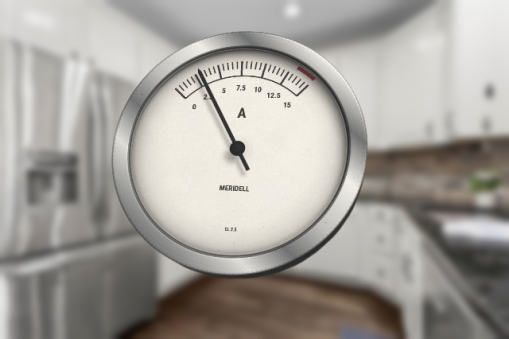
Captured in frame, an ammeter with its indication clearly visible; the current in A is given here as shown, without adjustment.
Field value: 3 A
